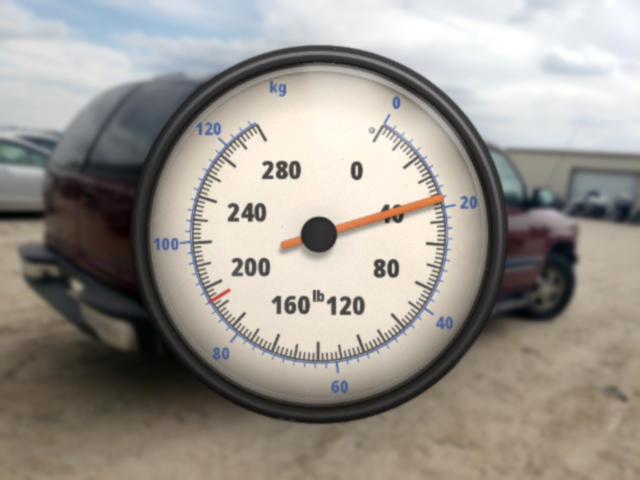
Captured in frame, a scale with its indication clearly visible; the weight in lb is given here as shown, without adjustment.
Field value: 40 lb
